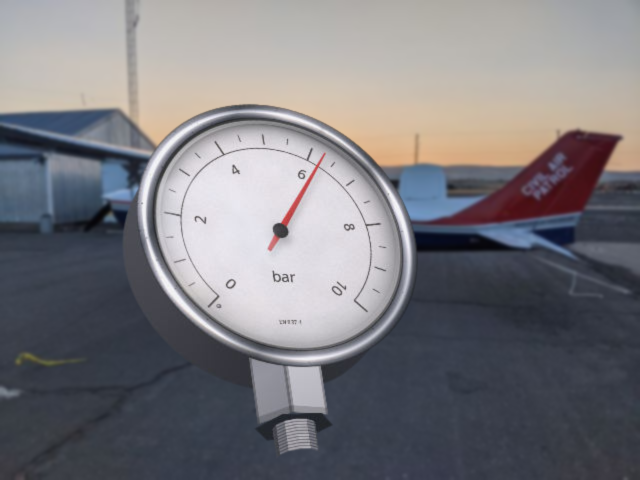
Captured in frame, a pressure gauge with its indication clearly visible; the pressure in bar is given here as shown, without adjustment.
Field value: 6.25 bar
